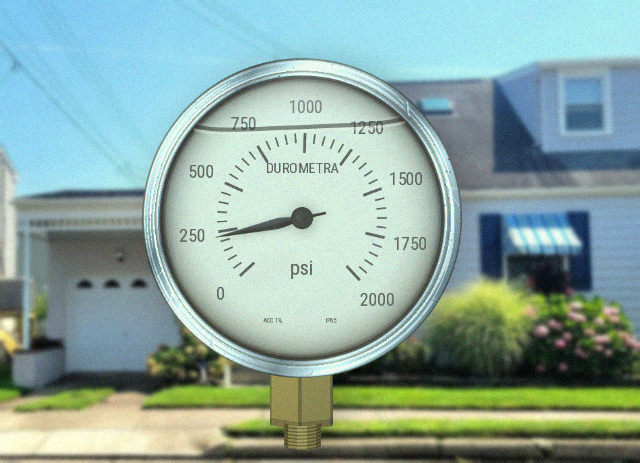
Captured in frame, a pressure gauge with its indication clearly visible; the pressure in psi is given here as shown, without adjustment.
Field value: 225 psi
